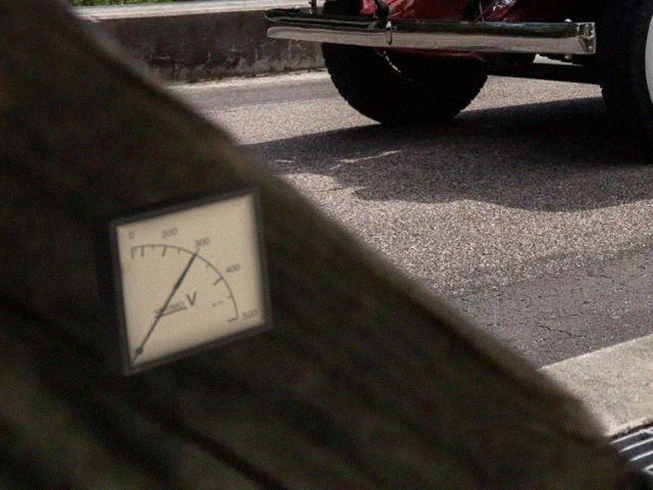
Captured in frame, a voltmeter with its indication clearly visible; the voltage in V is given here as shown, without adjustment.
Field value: 300 V
